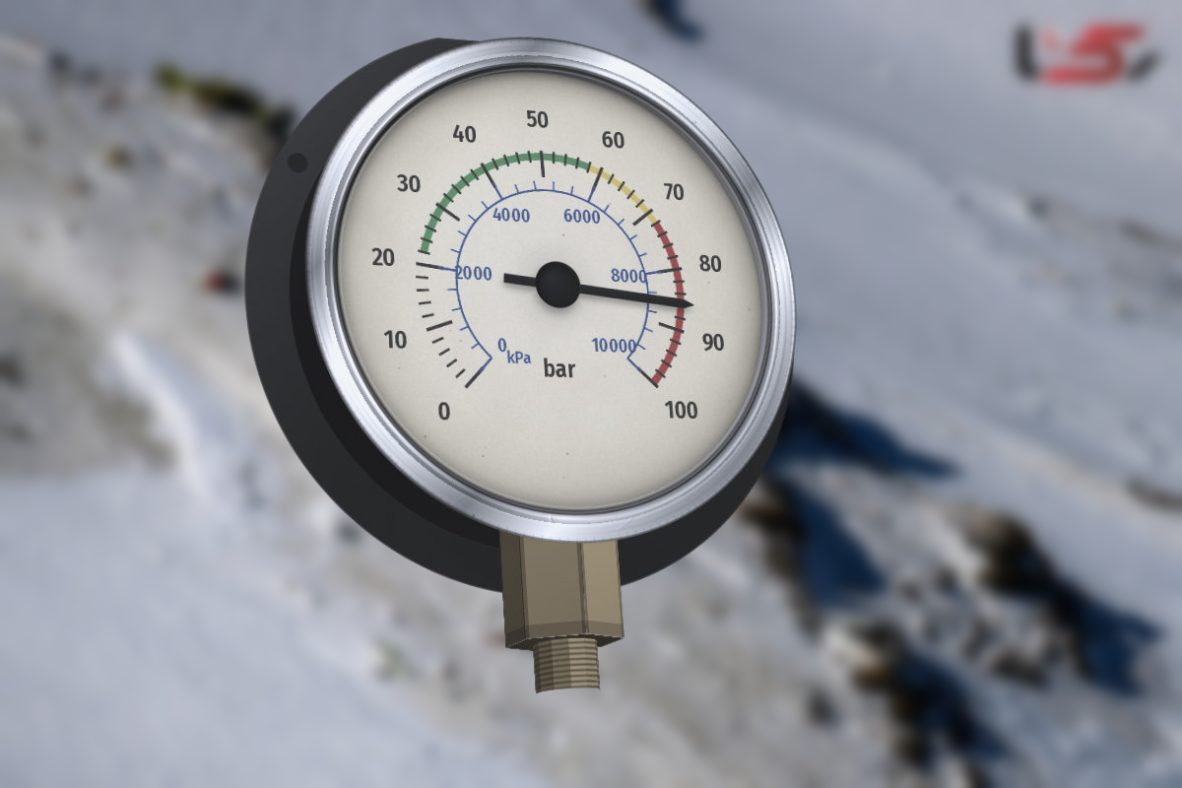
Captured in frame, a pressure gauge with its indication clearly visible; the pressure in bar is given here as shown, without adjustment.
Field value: 86 bar
